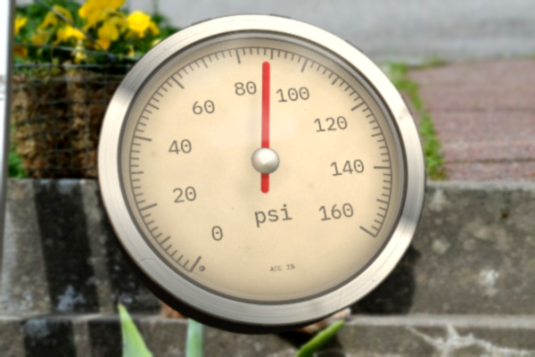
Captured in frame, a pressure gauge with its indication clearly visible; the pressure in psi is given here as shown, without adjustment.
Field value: 88 psi
